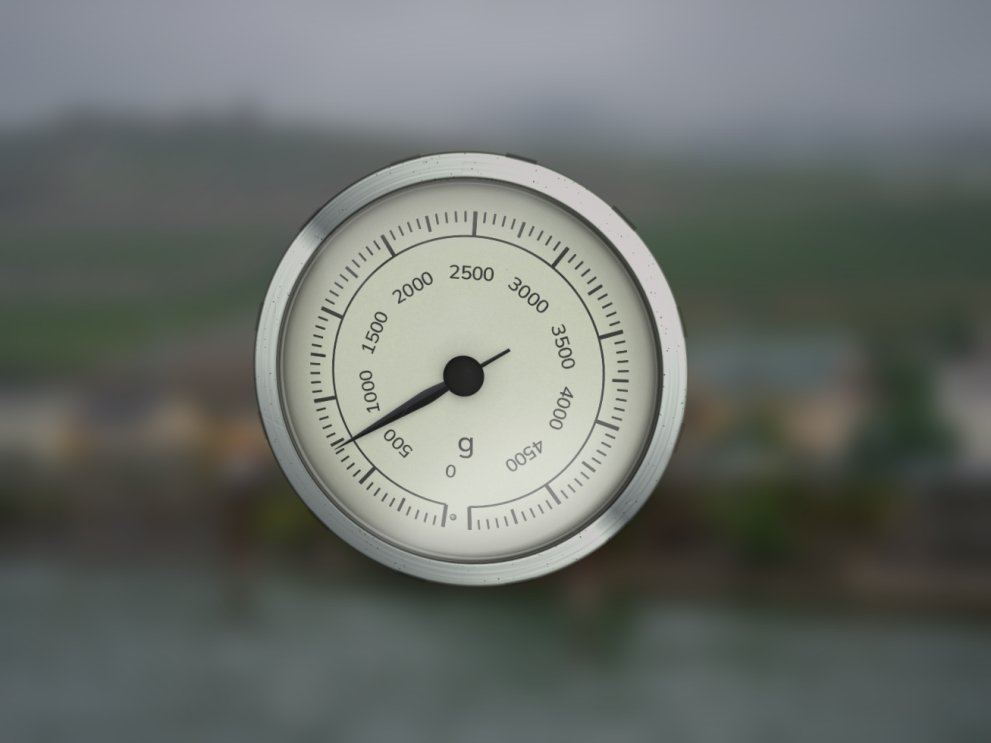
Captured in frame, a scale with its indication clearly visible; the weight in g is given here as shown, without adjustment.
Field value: 725 g
